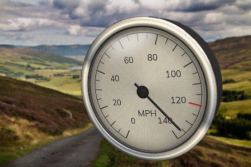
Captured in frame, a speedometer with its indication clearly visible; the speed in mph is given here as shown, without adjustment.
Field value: 135 mph
